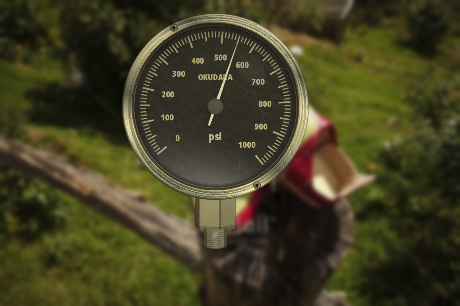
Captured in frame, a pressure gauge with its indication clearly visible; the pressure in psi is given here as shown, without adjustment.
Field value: 550 psi
